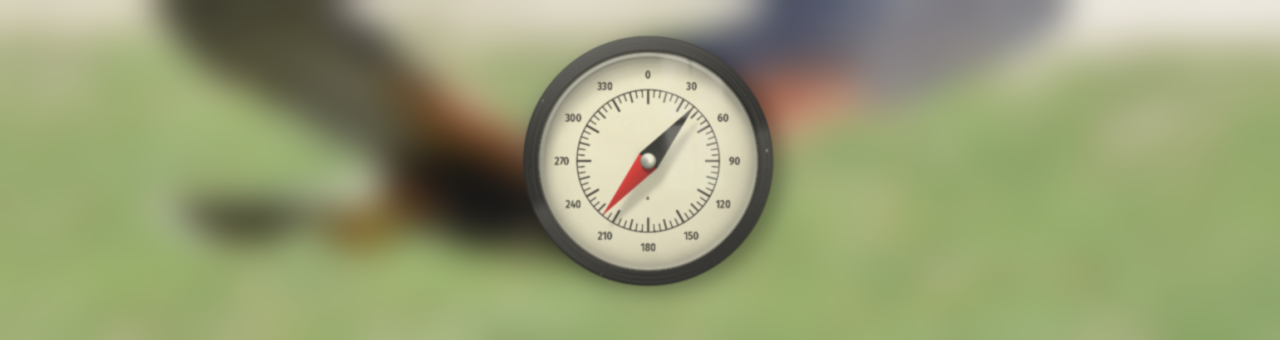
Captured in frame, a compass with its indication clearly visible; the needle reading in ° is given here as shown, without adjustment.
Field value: 220 °
